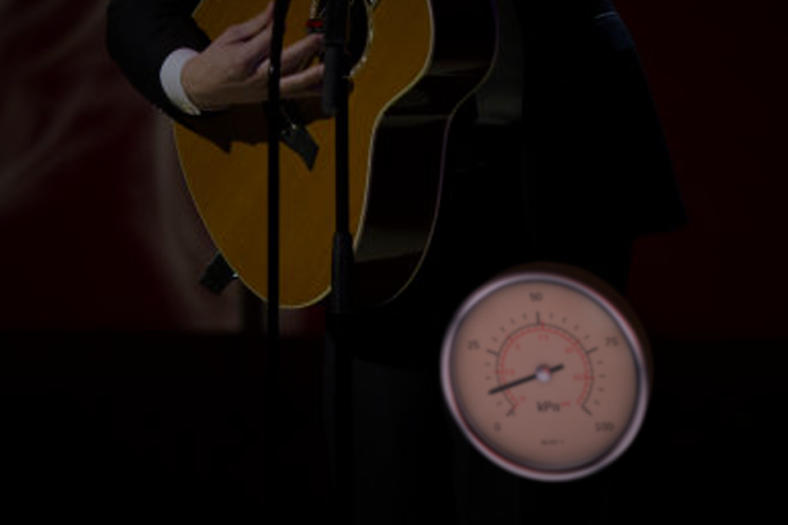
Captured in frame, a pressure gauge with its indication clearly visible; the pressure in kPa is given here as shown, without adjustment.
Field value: 10 kPa
